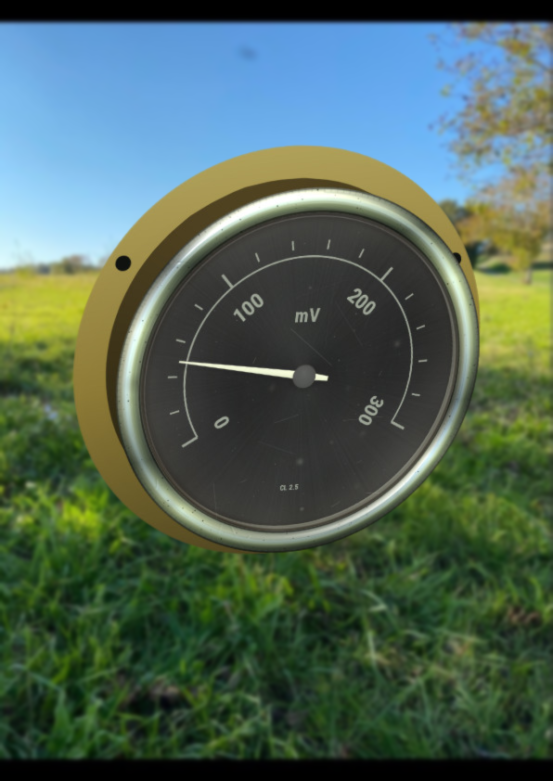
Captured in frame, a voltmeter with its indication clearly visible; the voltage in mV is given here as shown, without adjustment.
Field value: 50 mV
